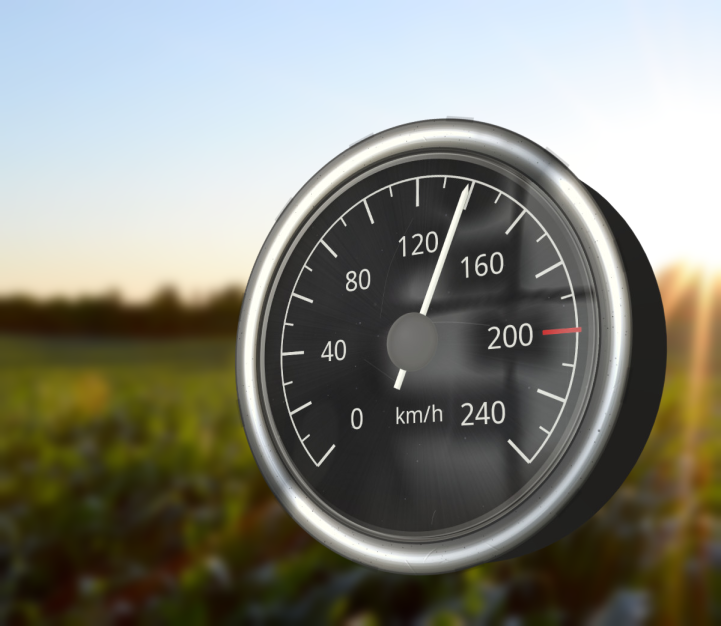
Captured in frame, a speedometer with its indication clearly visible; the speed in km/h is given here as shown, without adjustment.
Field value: 140 km/h
